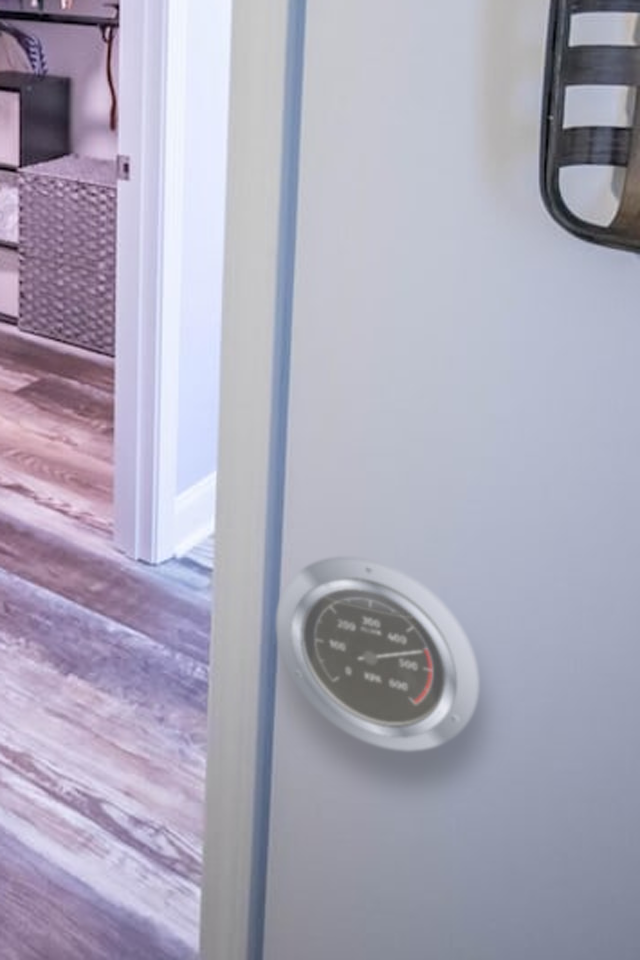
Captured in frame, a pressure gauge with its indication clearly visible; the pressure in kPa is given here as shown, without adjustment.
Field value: 450 kPa
